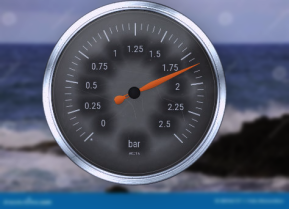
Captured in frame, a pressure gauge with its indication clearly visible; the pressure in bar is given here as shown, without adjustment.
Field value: 1.85 bar
